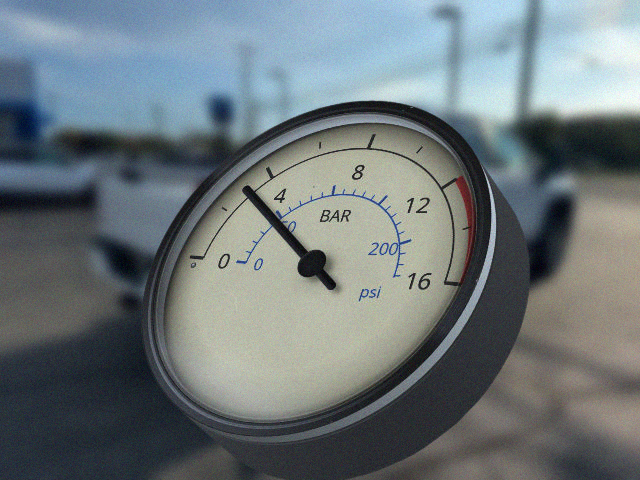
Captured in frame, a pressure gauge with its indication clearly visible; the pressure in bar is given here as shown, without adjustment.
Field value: 3 bar
